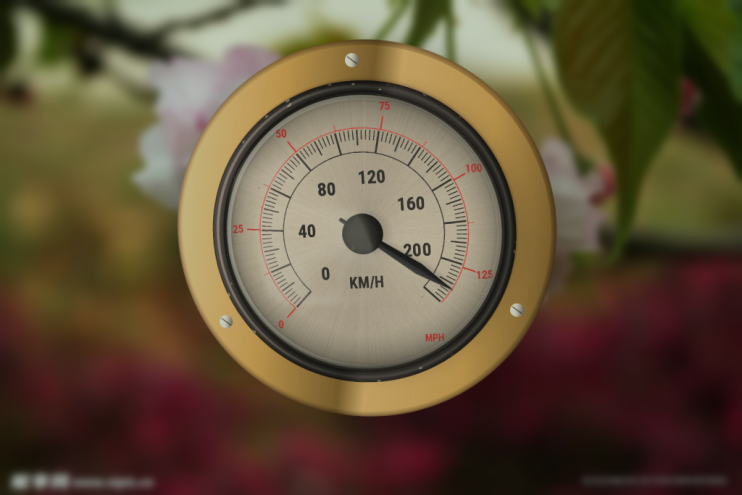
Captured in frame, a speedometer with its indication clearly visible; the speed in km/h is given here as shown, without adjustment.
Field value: 212 km/h
